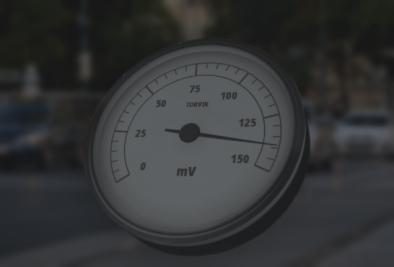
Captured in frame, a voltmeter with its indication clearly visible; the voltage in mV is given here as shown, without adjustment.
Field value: 140 mV
